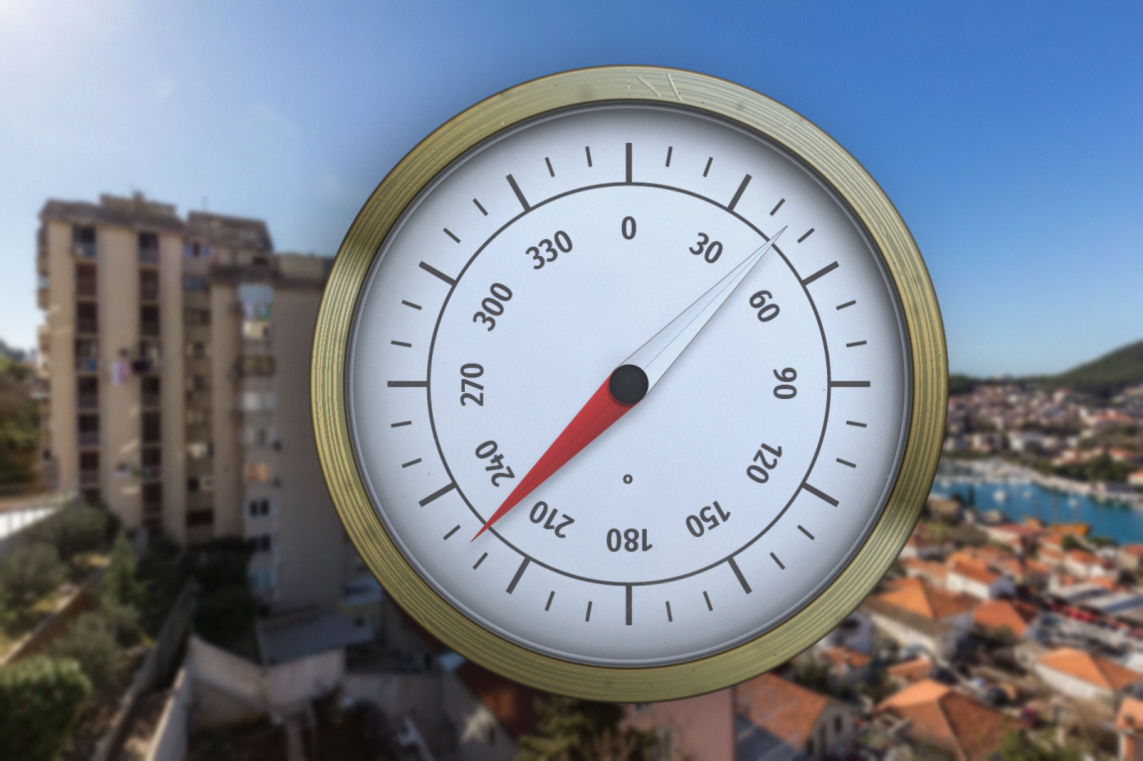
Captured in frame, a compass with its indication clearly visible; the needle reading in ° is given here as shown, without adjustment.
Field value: 225 °
